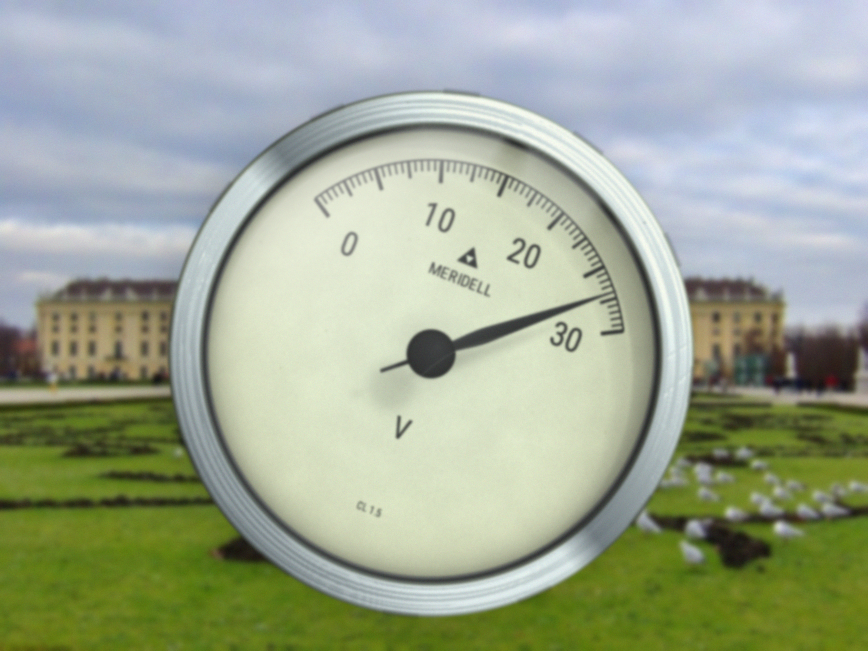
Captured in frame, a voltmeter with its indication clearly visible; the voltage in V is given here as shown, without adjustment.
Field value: 27 V
